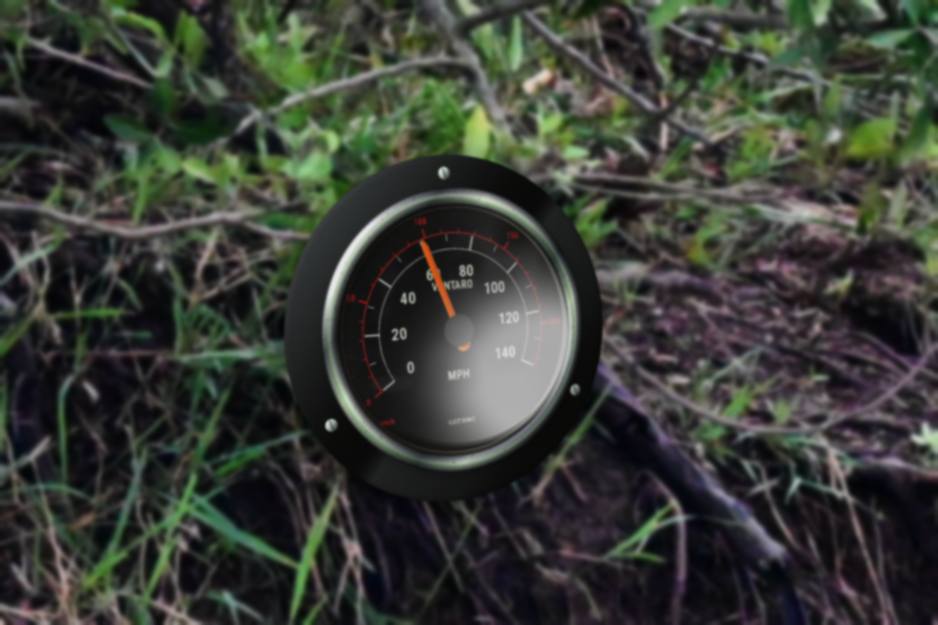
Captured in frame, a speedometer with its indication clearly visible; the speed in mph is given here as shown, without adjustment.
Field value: 60 mph
